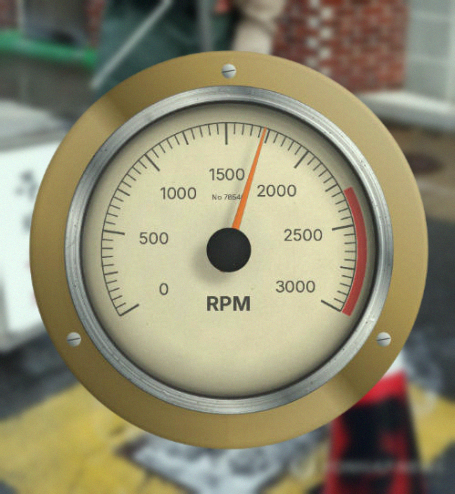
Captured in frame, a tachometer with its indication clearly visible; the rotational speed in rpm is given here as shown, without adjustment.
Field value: 1725 rpm
